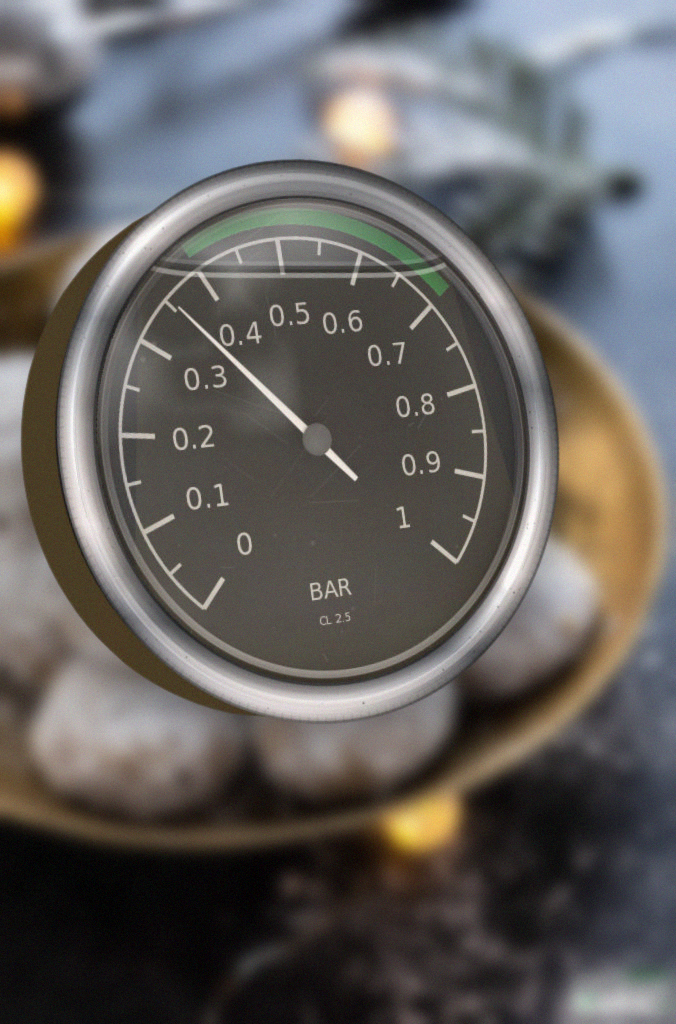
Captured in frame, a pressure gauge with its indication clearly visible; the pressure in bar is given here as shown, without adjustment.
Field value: 0.35 bar
